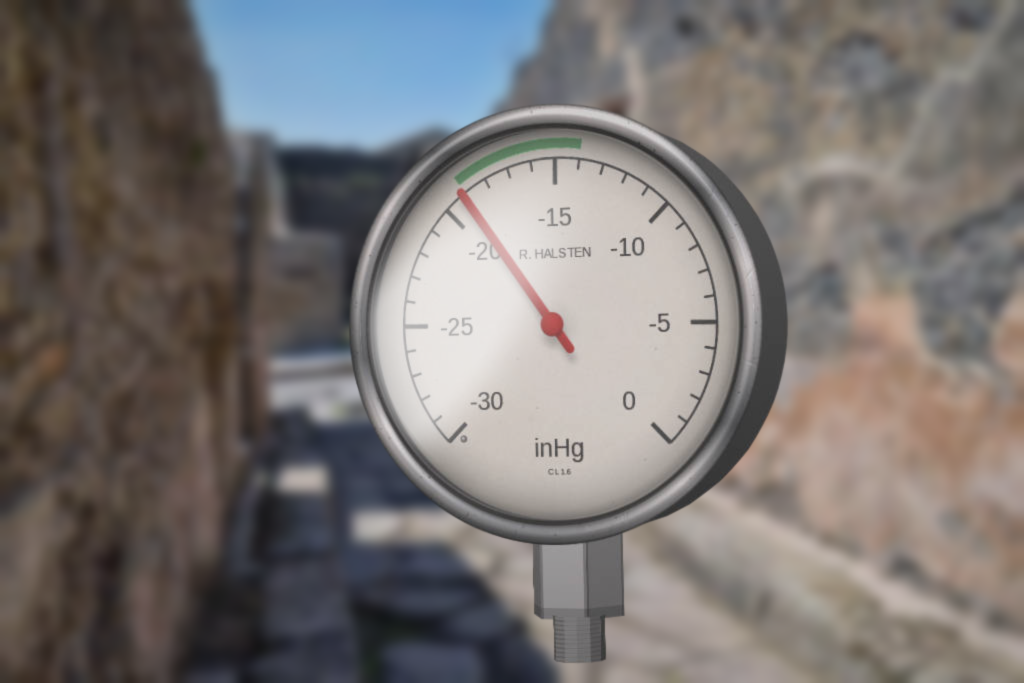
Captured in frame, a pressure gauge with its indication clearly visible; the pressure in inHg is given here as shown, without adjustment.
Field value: -19 inHg
